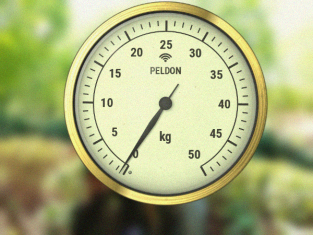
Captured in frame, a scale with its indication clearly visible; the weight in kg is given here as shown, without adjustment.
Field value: 0.5 kg
